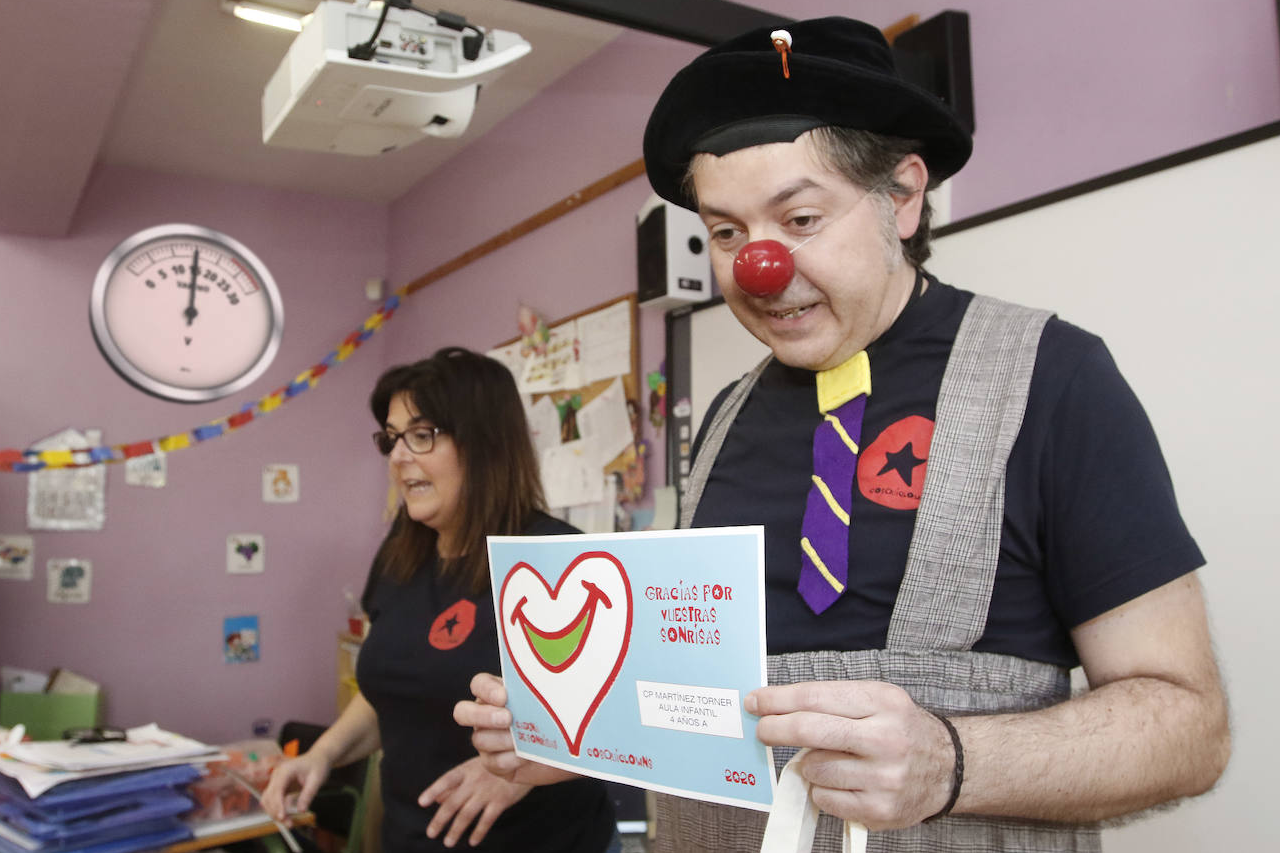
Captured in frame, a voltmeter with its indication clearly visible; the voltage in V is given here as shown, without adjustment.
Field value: 15 V
